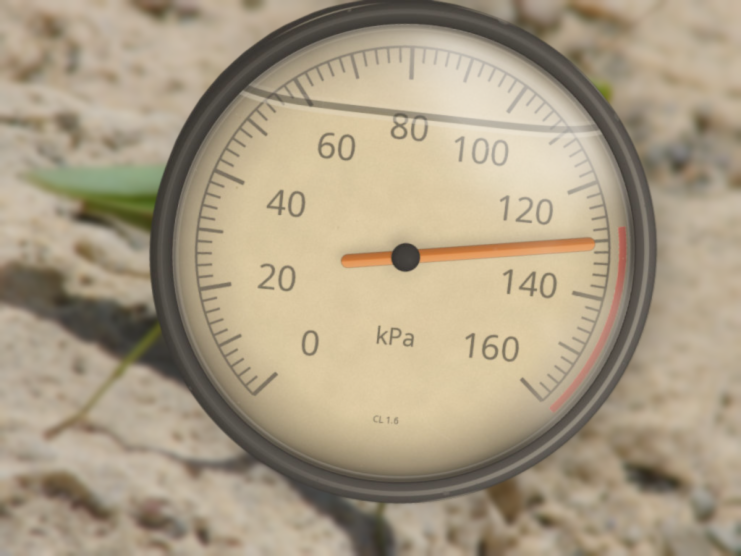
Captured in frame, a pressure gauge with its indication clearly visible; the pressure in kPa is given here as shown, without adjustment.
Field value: 130 kPa
